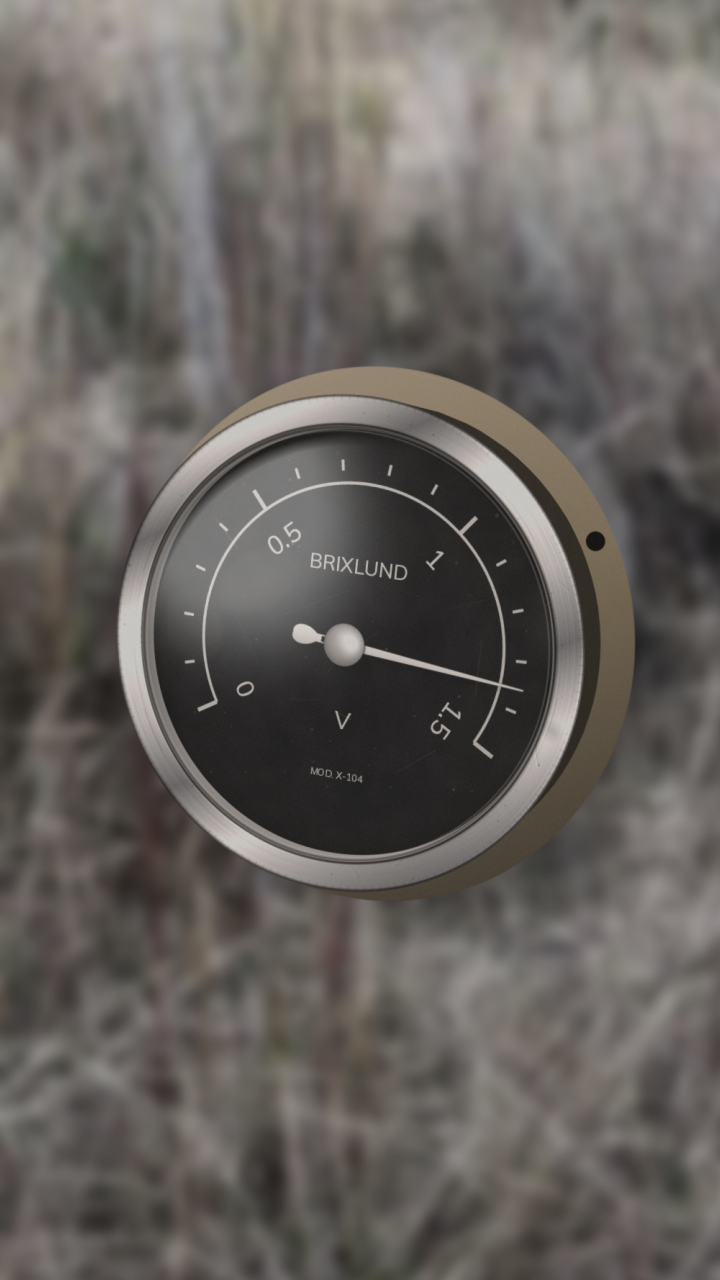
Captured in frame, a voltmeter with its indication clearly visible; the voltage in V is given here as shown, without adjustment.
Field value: 1.35 V
